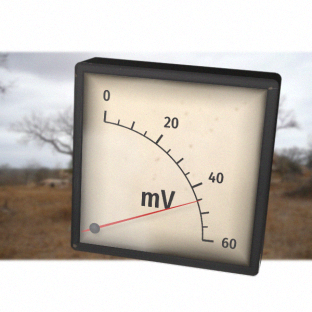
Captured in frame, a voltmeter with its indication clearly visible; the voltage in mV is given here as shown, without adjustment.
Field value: 45 mV
